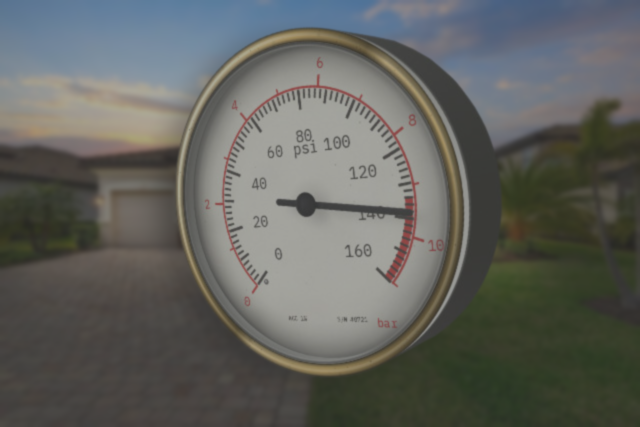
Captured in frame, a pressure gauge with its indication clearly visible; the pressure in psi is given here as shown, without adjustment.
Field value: 138 psi
